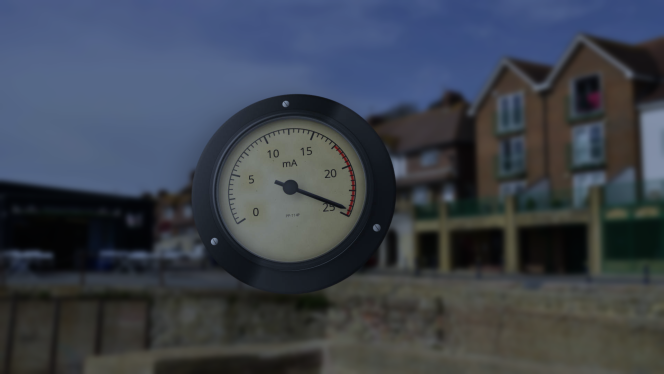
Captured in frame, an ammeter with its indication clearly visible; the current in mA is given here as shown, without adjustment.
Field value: 24.5 mA
